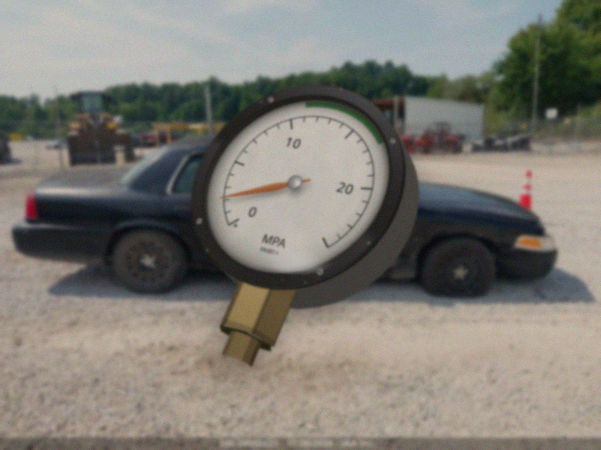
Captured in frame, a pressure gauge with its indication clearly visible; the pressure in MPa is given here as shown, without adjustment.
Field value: 2 MPa
